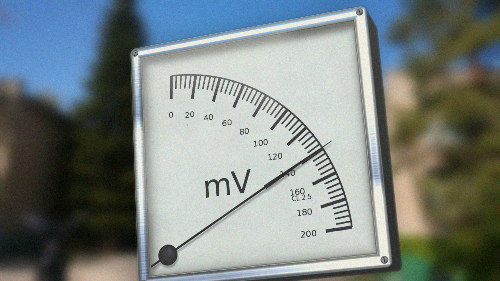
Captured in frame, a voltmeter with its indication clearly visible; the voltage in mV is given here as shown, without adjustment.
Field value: 140 mV
